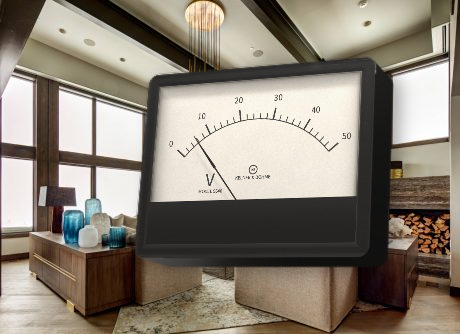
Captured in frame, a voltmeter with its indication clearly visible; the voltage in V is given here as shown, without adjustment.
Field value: 6 V
